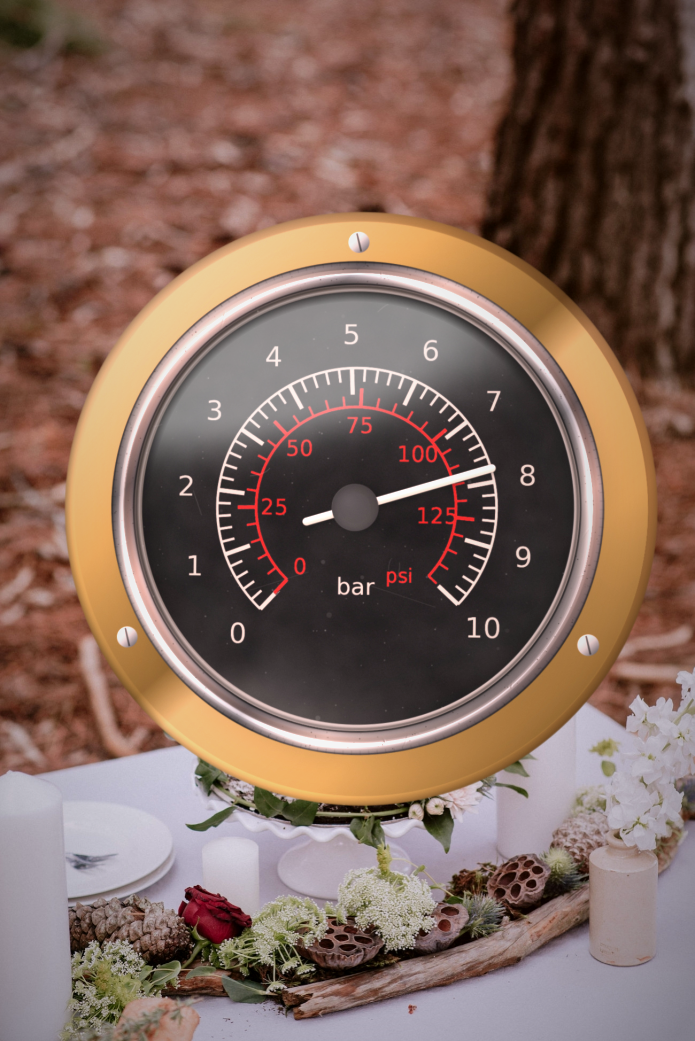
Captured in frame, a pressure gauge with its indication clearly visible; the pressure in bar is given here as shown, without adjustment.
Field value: 7.8 bar
